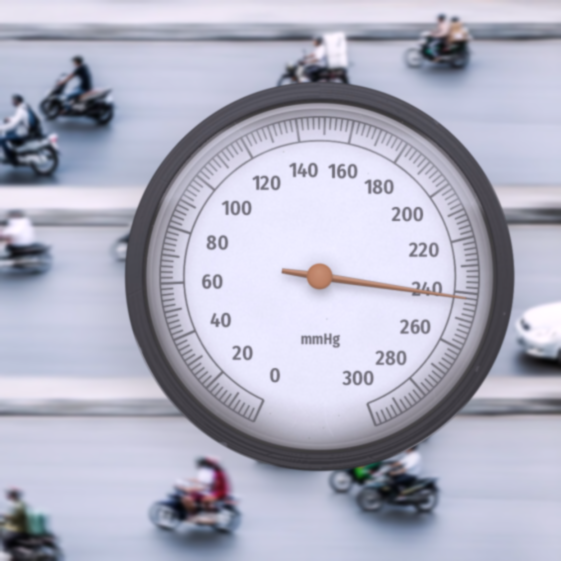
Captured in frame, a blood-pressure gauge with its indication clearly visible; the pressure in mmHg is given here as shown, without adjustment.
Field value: 242 mmHg
